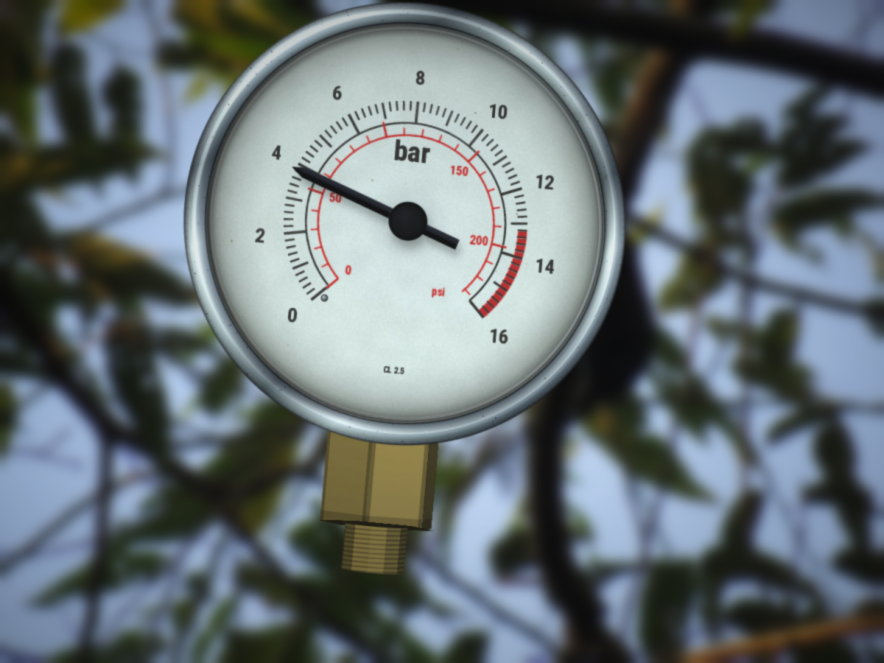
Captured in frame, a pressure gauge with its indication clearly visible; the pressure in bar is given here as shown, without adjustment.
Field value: 3.8 bar
